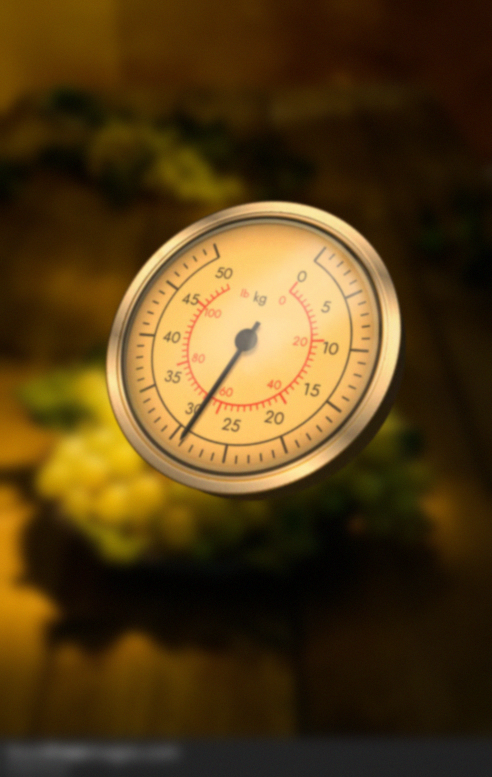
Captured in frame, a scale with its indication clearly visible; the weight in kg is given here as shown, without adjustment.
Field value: 29 kg
